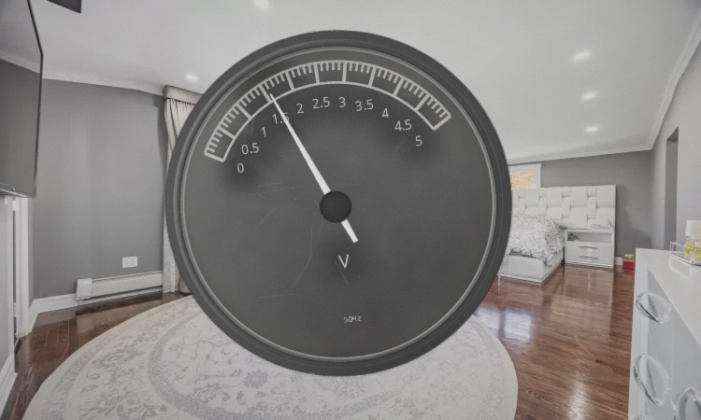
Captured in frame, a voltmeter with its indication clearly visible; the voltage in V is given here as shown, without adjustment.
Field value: 1.6 V
